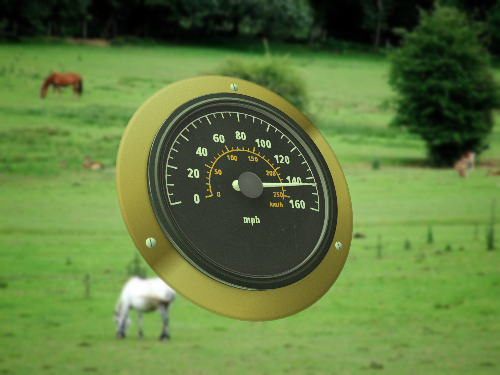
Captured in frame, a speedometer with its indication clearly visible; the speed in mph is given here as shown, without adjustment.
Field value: 145 mph
